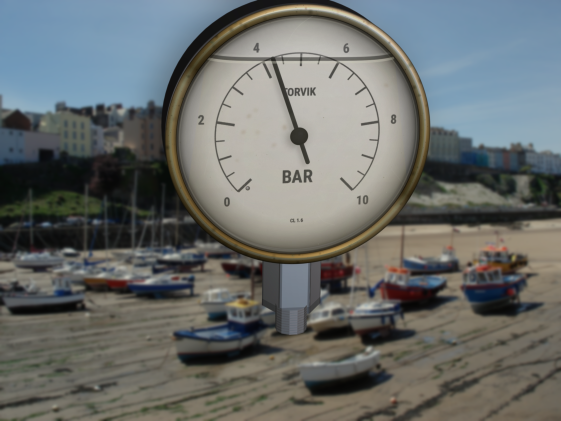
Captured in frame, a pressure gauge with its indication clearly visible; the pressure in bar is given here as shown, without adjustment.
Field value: 4.25 bar
